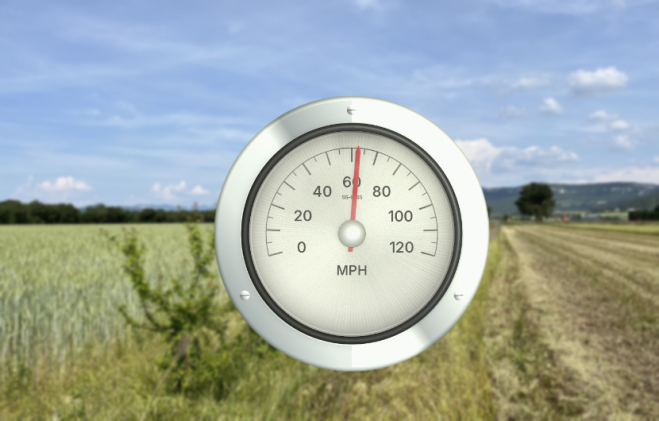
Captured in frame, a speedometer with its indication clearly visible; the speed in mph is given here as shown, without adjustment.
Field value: 62.5 mph
